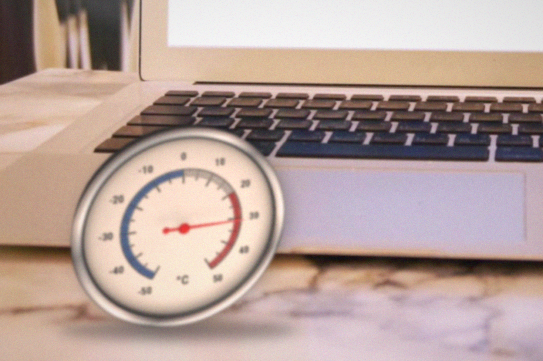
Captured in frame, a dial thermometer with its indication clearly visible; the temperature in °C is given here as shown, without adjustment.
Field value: 30 °C
